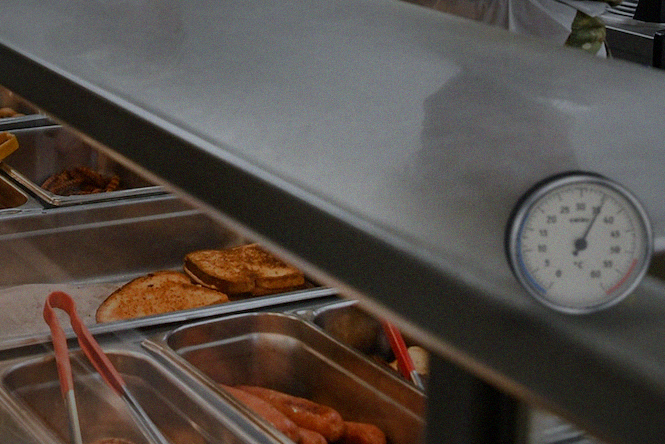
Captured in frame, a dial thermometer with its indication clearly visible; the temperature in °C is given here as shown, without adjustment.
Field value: 35 °C
